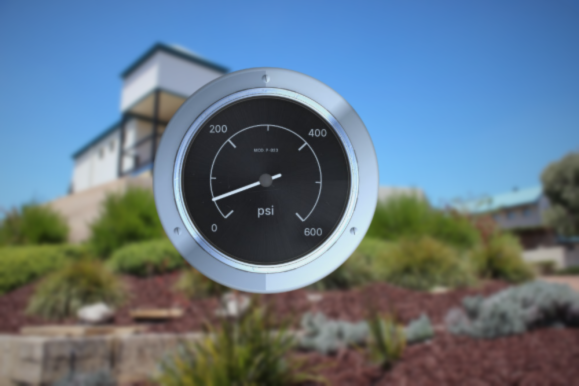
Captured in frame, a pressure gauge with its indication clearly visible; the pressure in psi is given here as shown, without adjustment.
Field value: 50 psi
